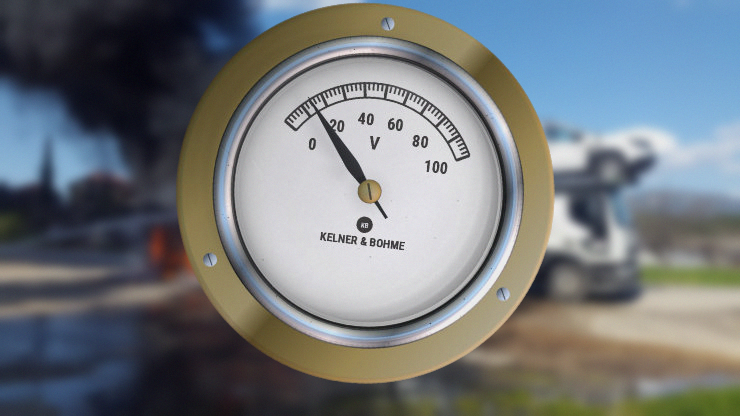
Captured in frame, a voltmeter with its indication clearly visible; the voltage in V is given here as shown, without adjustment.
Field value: 14 V
